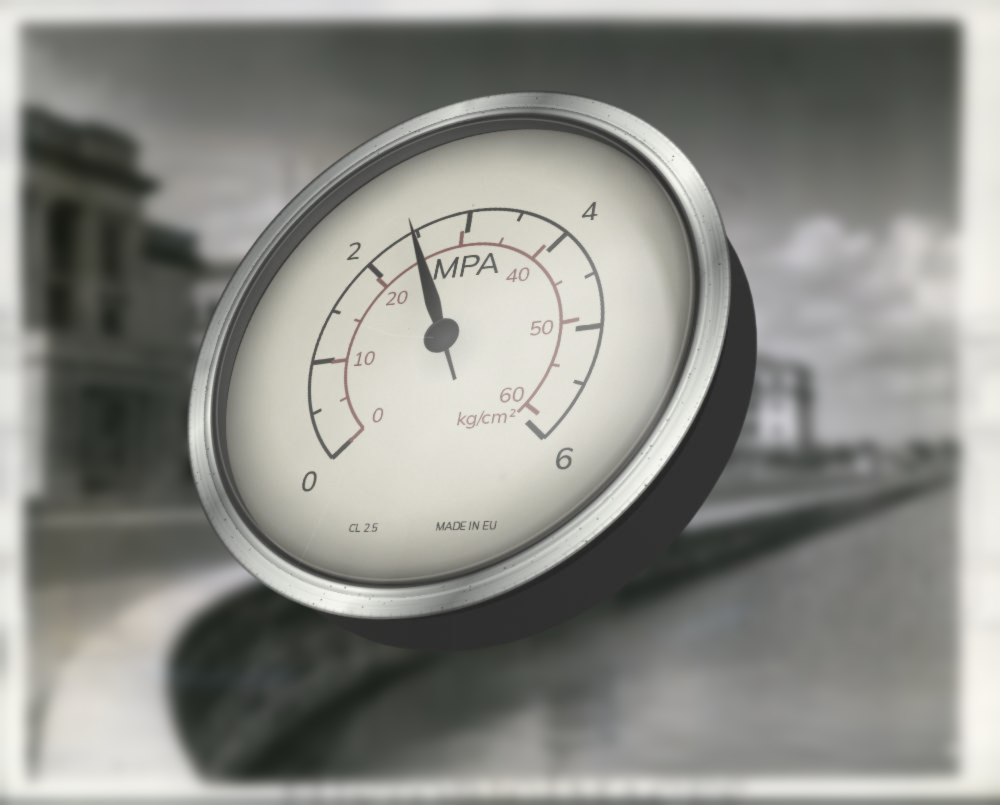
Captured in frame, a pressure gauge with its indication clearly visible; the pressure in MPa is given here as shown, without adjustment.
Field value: 2.5 MPa
